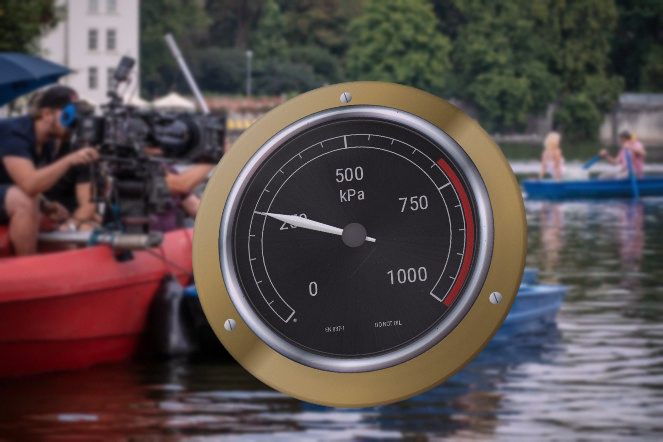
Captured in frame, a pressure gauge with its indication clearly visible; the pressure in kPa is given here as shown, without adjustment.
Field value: 250 kPa
